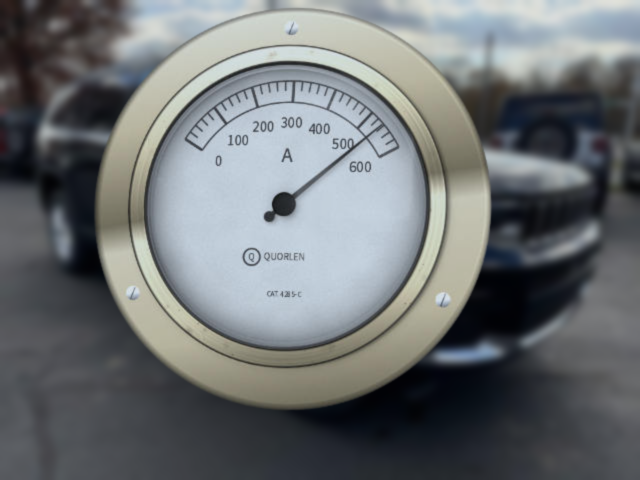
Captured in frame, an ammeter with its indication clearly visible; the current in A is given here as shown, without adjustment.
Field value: 540 A
